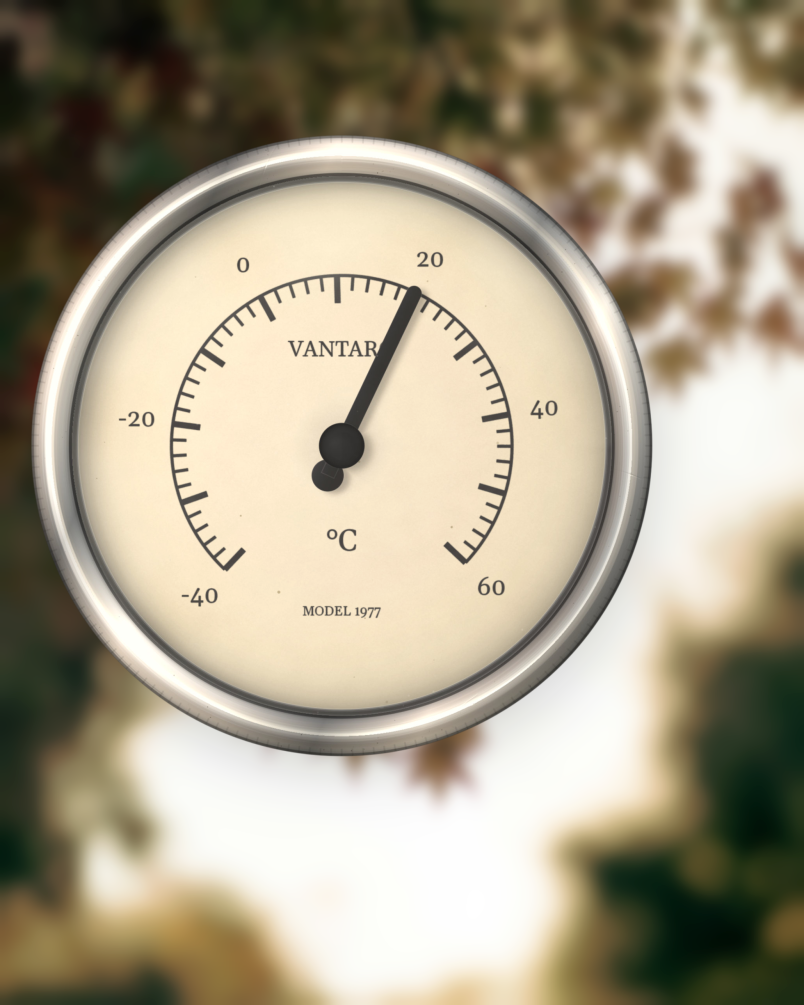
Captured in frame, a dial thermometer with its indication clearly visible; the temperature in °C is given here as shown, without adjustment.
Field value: 20 °C
